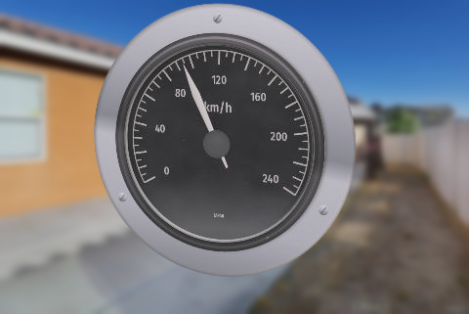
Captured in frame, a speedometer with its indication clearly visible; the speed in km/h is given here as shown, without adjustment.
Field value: 95 km/h
